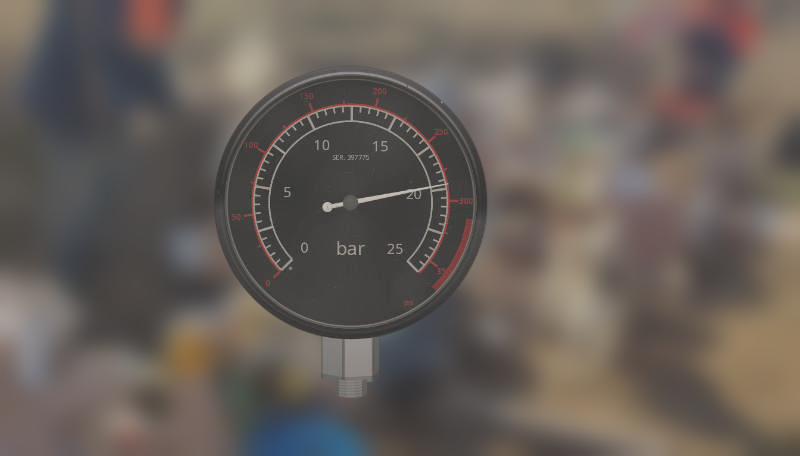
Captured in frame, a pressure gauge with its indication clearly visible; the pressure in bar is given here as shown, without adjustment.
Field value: 19.75 bar
